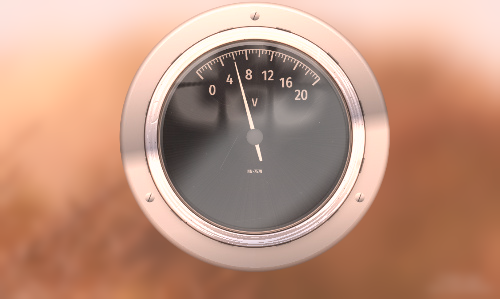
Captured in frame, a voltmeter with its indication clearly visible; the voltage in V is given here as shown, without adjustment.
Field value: 6 V
